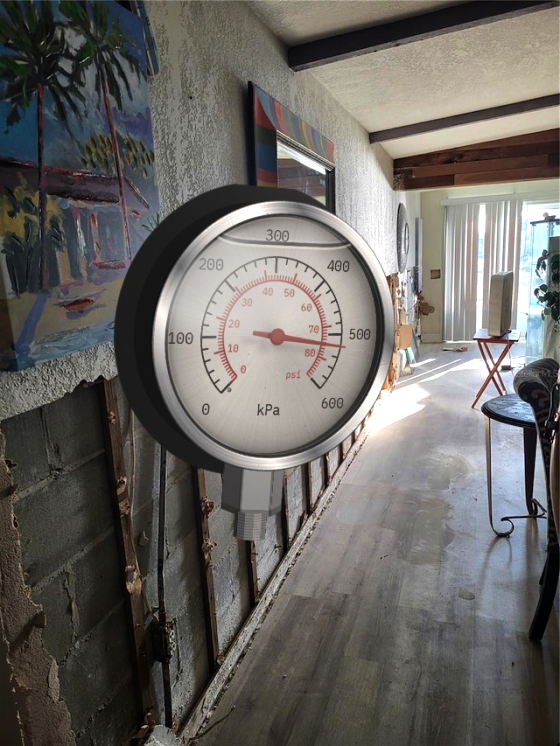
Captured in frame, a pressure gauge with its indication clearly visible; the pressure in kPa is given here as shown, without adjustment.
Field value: 520 kPa
